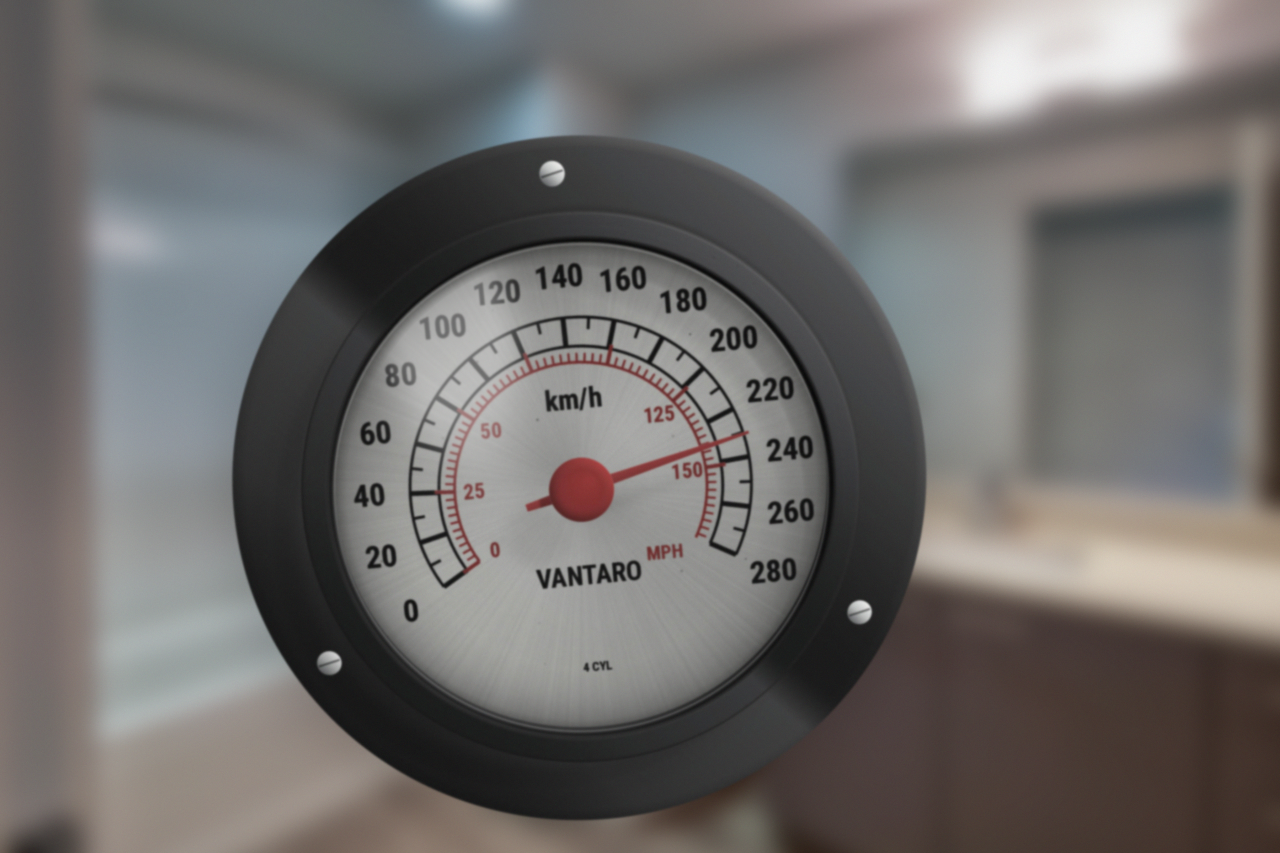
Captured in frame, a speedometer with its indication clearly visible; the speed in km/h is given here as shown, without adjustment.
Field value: 230 km/h
